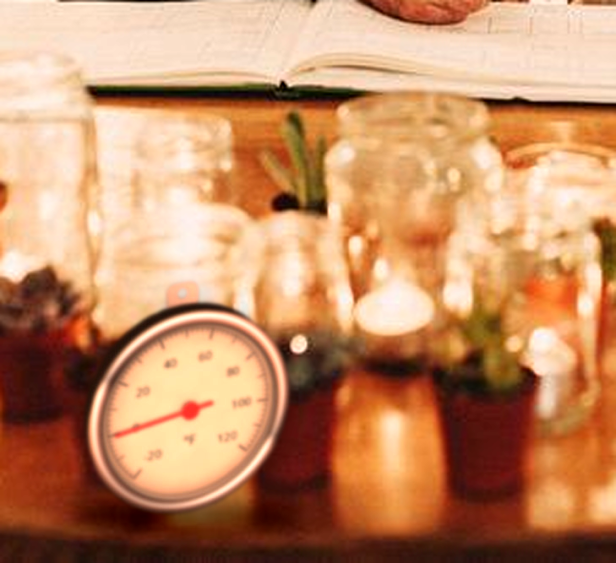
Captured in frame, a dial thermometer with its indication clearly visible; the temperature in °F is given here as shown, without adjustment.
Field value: 0 °F
